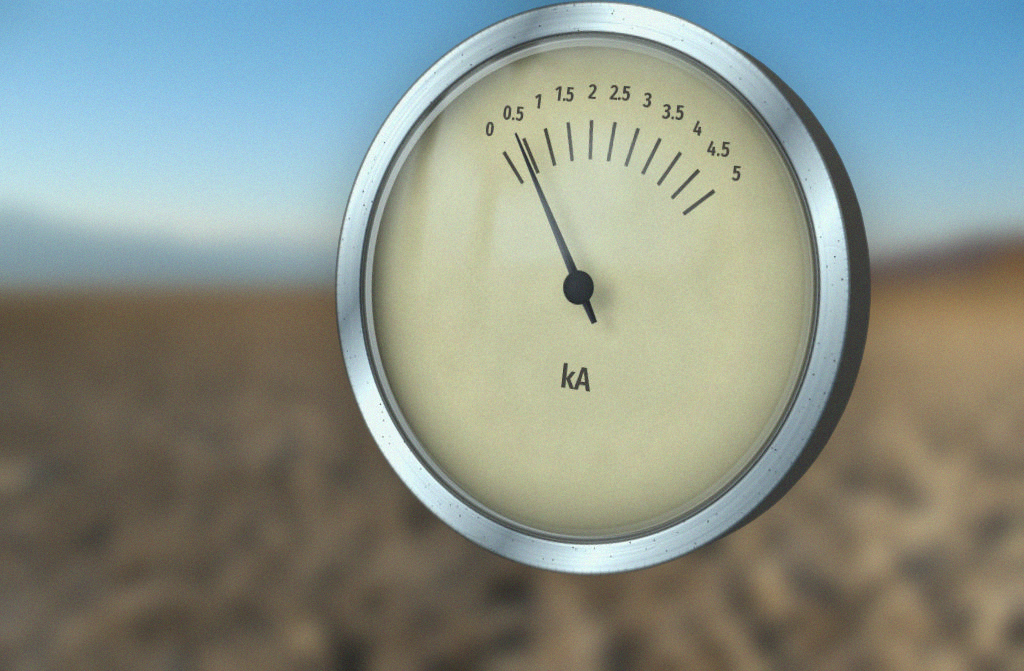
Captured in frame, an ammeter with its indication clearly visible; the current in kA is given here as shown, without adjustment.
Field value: 0.5 kA
